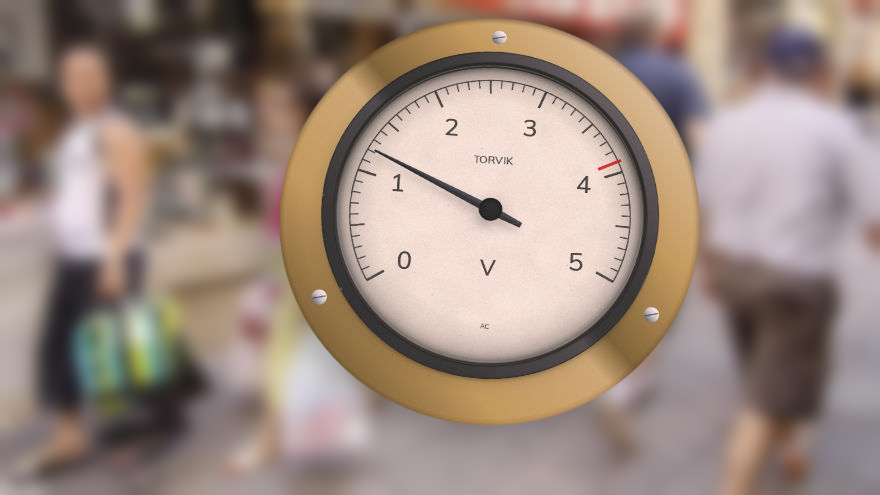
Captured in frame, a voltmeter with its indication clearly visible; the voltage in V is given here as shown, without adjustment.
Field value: 1.2 V
